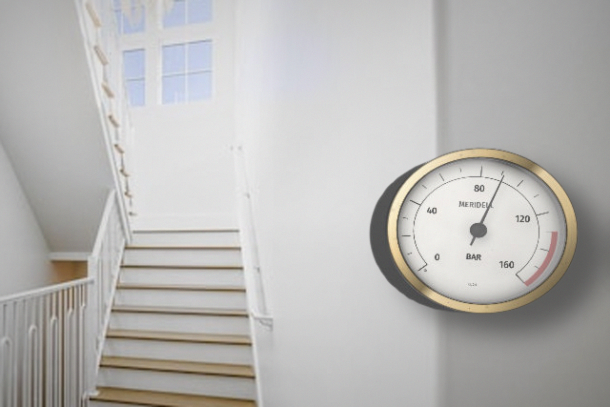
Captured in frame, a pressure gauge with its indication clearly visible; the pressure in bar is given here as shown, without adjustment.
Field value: 90 bar
